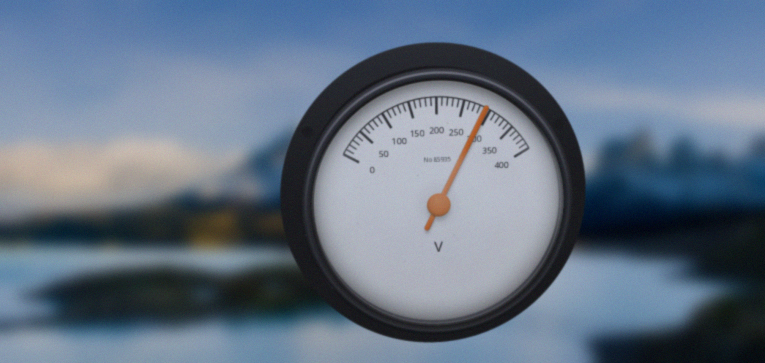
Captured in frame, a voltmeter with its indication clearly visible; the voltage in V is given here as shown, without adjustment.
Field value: 290 V
